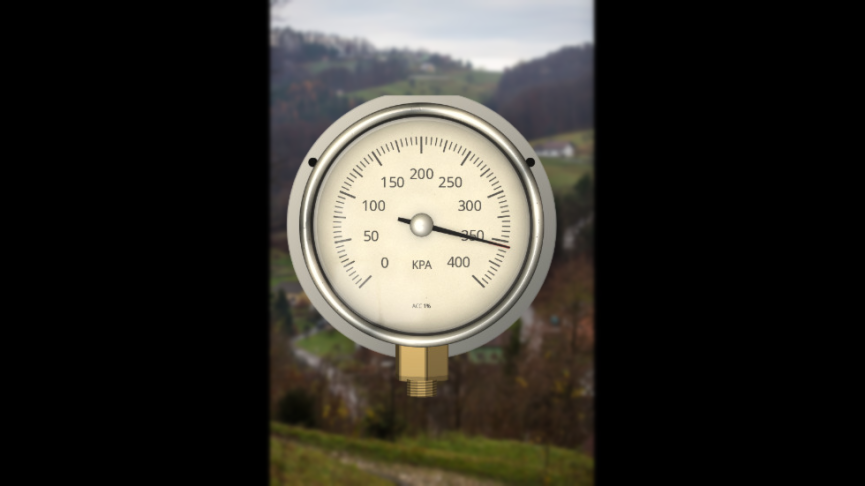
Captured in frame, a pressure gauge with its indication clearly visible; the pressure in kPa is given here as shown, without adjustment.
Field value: 355 kPa
